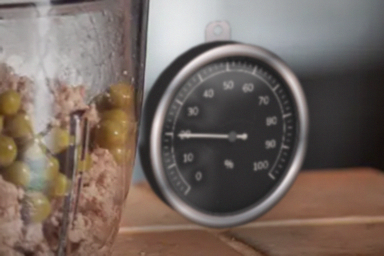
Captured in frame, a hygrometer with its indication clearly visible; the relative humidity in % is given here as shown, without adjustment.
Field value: 20 %
